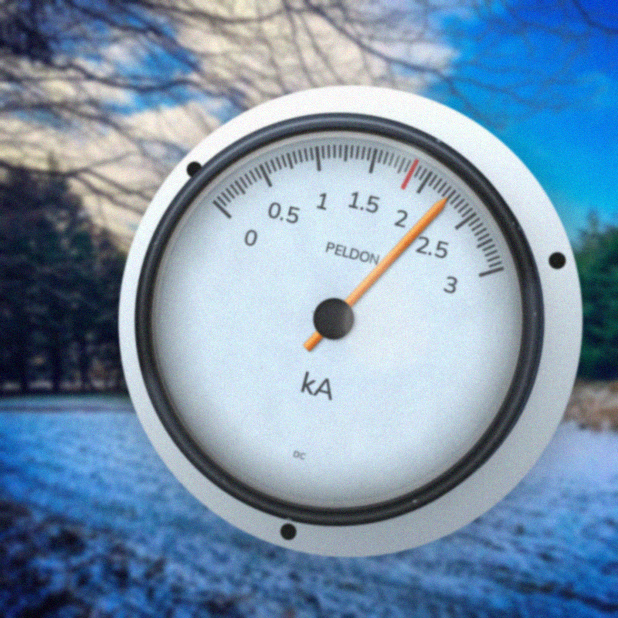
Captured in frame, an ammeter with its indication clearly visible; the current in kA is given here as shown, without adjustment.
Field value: 2.25 kA
